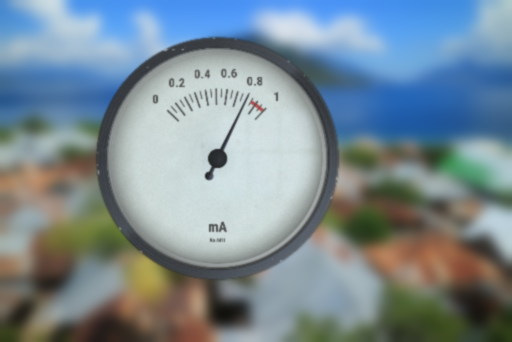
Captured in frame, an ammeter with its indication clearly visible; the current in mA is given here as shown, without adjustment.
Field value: 0.8 mA
